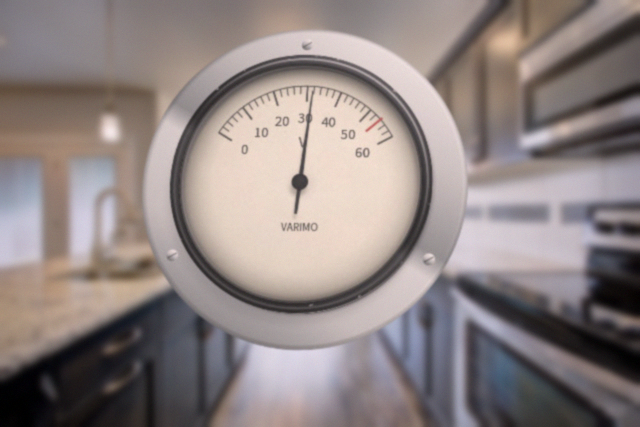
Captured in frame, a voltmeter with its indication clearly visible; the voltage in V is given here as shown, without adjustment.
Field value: 32 V
